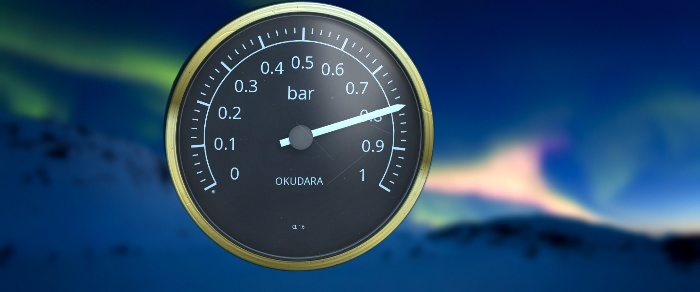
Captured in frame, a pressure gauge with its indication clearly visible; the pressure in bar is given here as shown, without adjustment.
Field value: 0.8 bar
